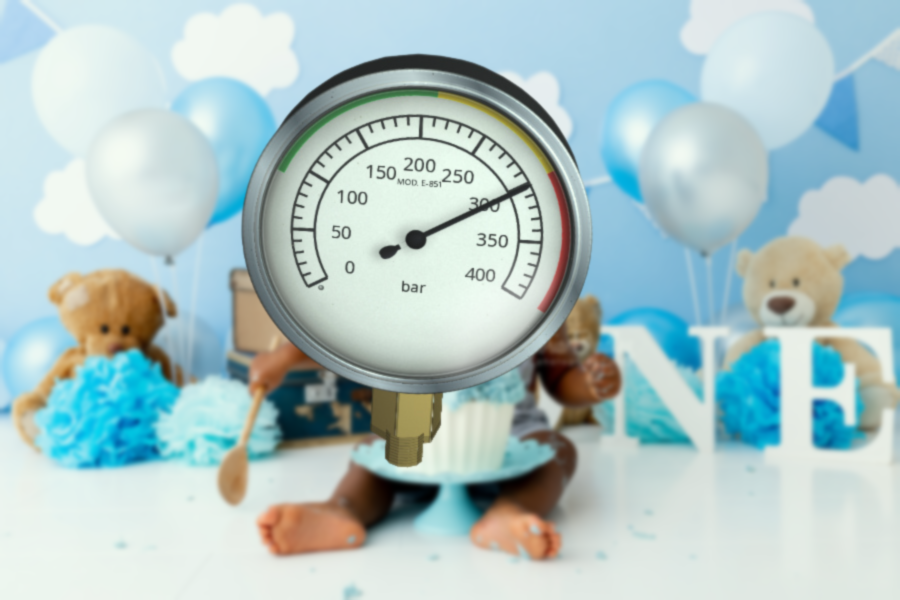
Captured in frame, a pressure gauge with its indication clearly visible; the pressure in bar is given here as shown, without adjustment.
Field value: 300 bar
